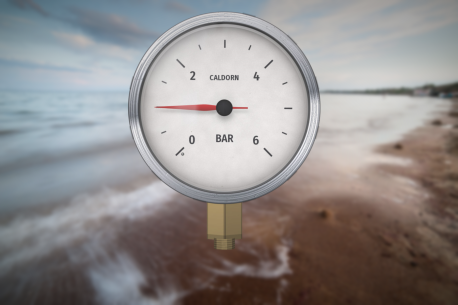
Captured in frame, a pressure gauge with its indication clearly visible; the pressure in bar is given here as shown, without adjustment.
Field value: 1 bar
